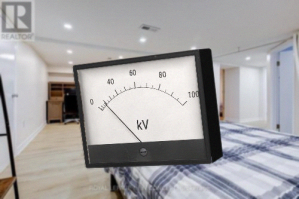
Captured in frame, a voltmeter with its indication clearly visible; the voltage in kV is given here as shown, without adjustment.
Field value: 20 kV
